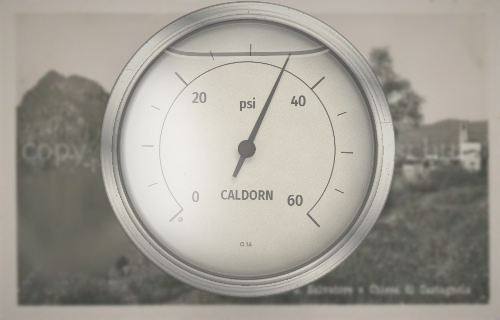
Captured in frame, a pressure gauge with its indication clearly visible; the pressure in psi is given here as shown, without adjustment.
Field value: 35 psi
